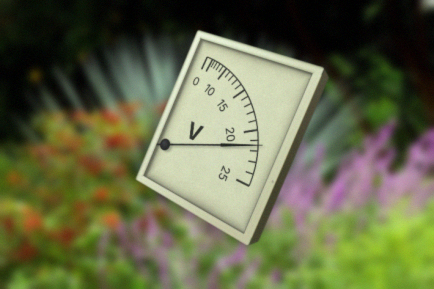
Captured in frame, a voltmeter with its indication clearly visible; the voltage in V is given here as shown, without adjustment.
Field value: 21.5 V
